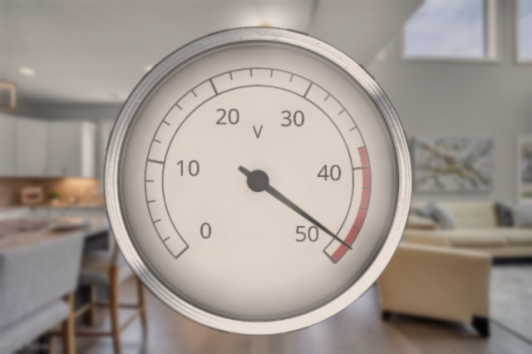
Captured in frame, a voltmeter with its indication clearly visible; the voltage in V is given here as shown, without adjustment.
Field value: 48 V
